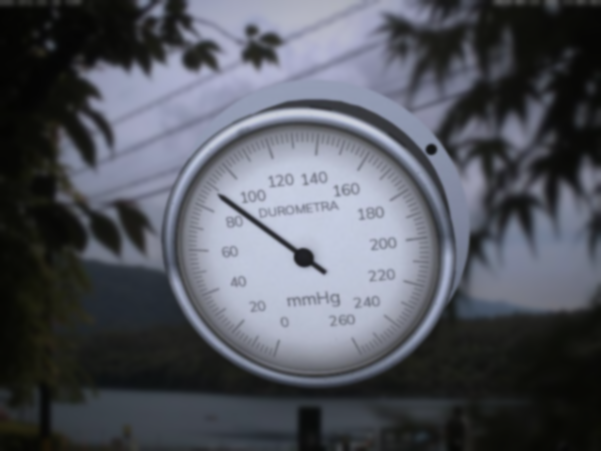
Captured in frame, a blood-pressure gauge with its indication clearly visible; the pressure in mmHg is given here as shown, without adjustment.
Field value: 90 mmHg
